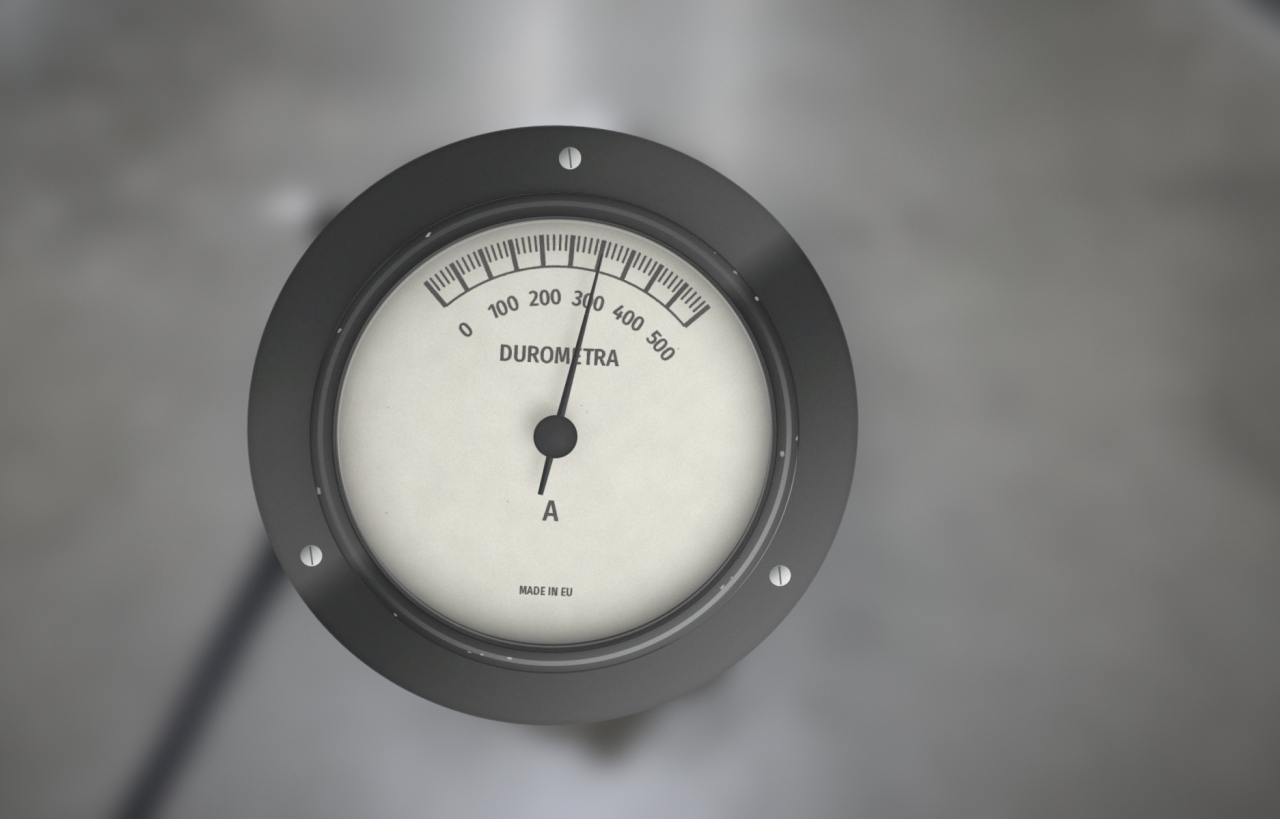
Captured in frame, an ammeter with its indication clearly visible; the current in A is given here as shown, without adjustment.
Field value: 300 A
